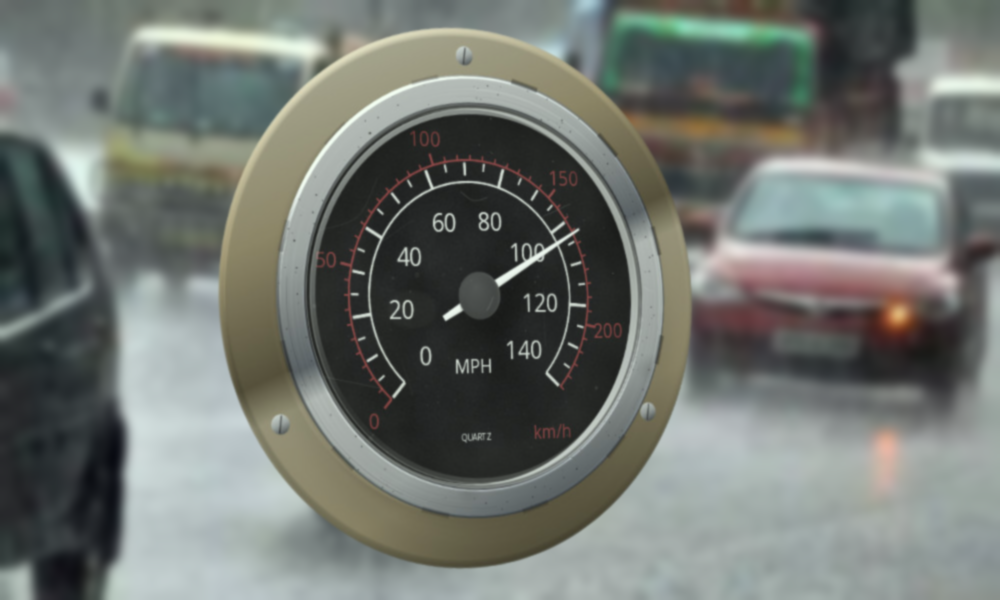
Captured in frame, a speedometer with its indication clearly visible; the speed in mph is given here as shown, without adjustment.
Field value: 102.5 mph
